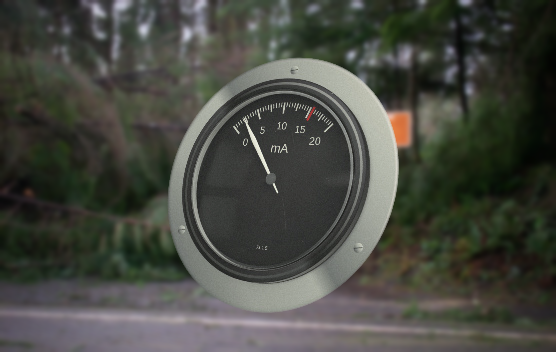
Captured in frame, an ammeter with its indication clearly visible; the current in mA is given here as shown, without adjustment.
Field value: 2.5 mA
